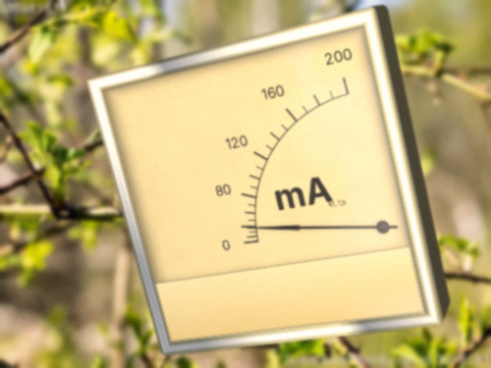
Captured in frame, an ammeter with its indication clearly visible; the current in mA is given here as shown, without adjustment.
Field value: 40 mA
